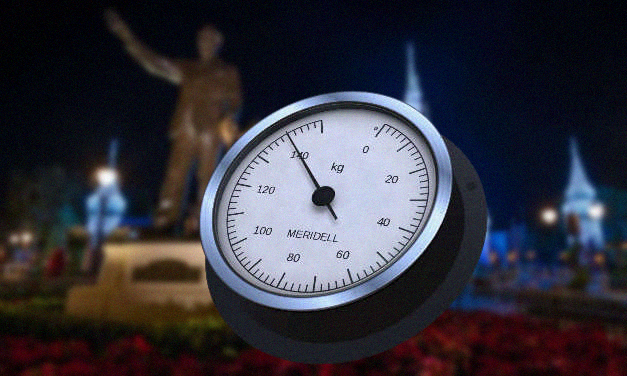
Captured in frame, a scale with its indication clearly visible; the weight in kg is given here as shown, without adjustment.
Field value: 140 kg
